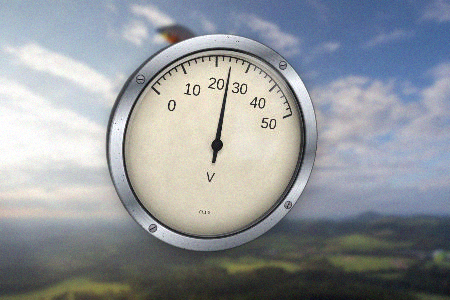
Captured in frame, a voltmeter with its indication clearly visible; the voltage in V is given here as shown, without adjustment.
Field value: 24 V
